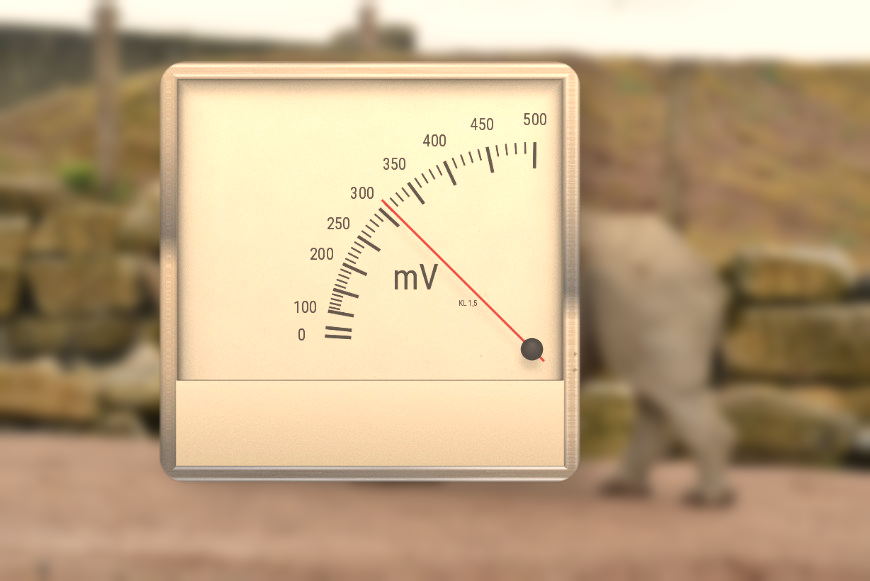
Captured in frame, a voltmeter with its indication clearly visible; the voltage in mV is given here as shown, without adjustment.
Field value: 310 mV
